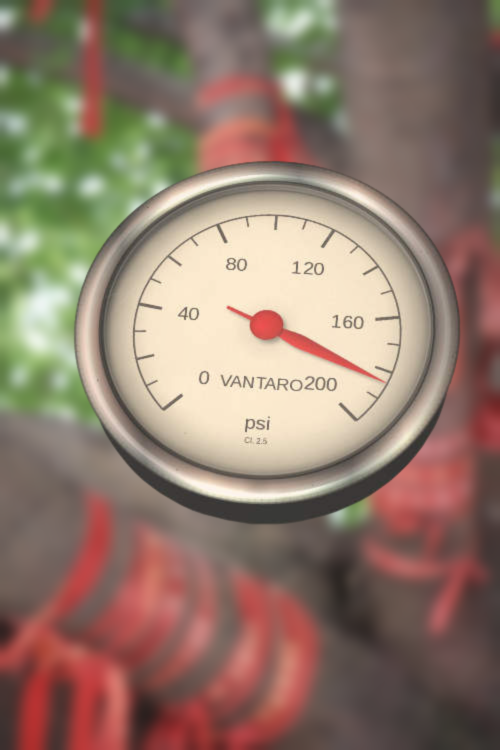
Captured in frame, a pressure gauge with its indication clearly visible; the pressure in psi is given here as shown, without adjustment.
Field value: 185 psi
